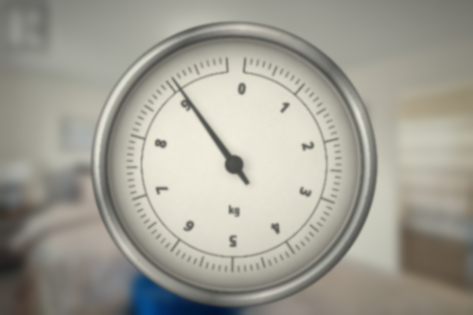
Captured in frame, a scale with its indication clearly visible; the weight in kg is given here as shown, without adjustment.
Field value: 9.1 kg
